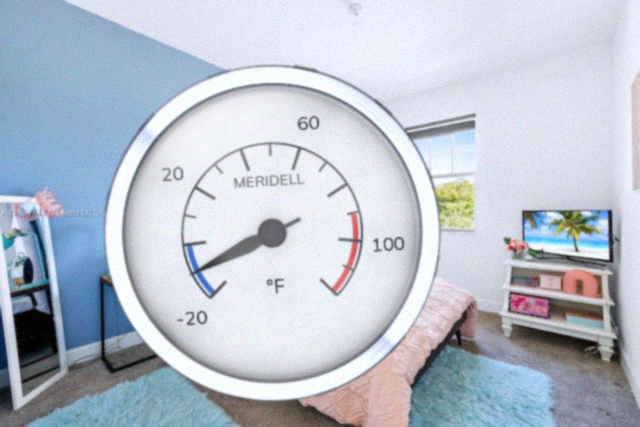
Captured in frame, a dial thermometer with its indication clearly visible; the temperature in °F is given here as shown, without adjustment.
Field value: -10 °F
